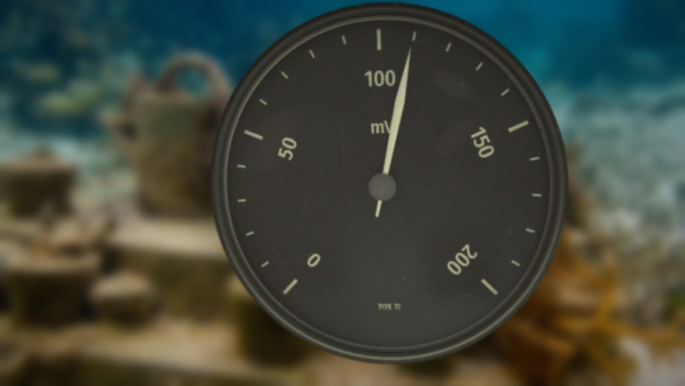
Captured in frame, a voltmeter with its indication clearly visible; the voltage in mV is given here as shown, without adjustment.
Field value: 110 mV
